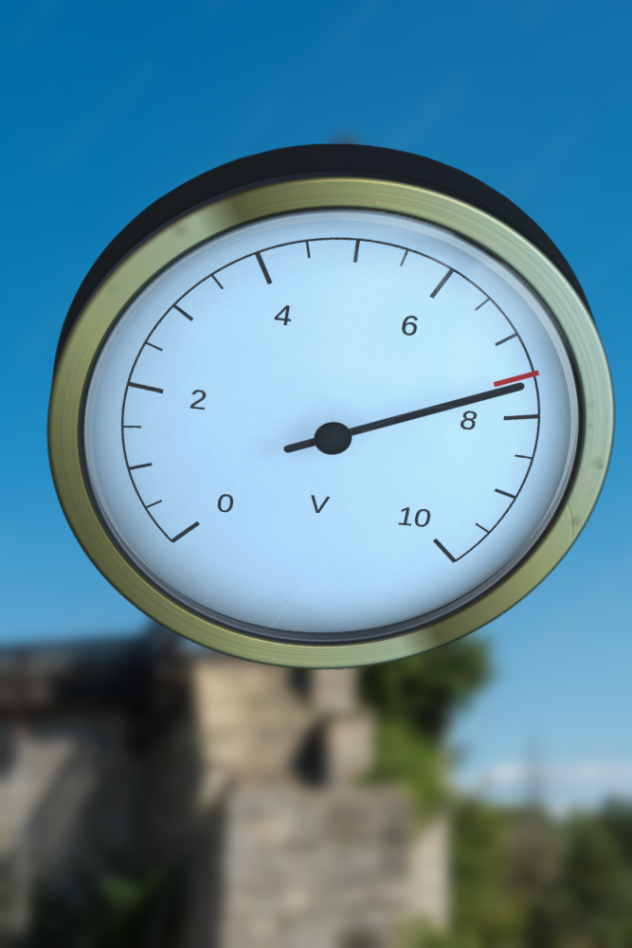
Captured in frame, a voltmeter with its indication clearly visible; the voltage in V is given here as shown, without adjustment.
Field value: 7.5 V
